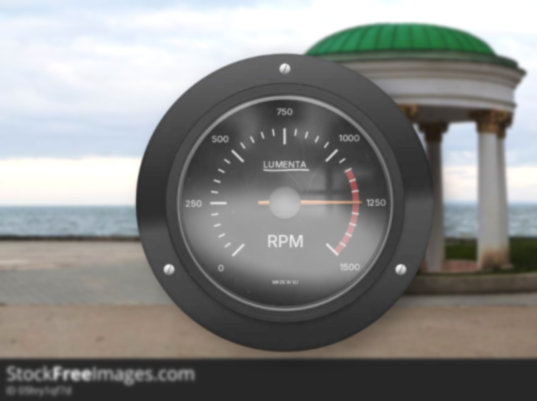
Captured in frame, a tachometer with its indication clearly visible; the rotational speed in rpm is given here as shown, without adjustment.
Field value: 1250 rpm
